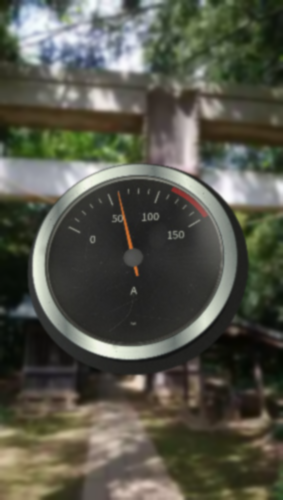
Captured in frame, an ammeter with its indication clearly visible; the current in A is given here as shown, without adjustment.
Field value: 60 A
